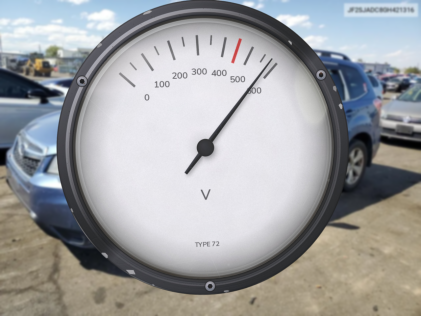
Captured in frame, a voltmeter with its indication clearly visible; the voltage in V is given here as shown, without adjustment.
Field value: 575 V
